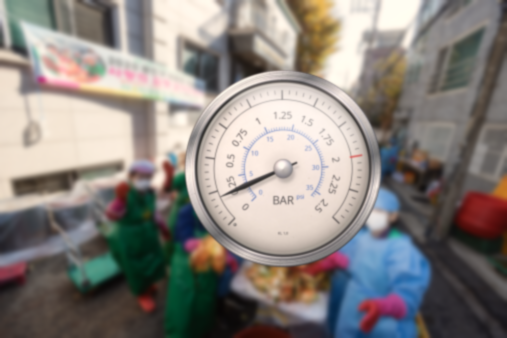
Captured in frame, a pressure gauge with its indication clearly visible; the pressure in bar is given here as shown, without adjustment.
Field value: 0.2 bar
